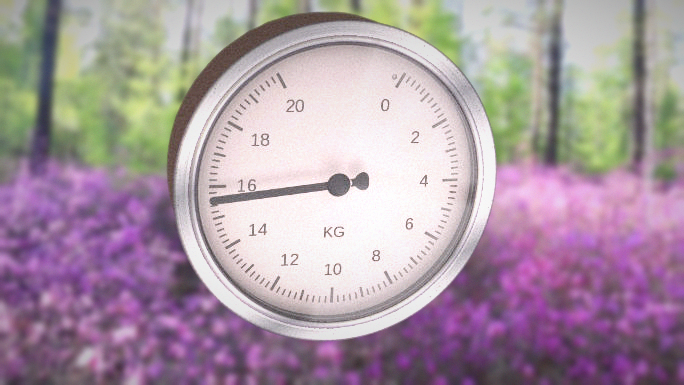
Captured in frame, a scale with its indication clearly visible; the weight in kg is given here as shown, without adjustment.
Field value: 15.6 kg
